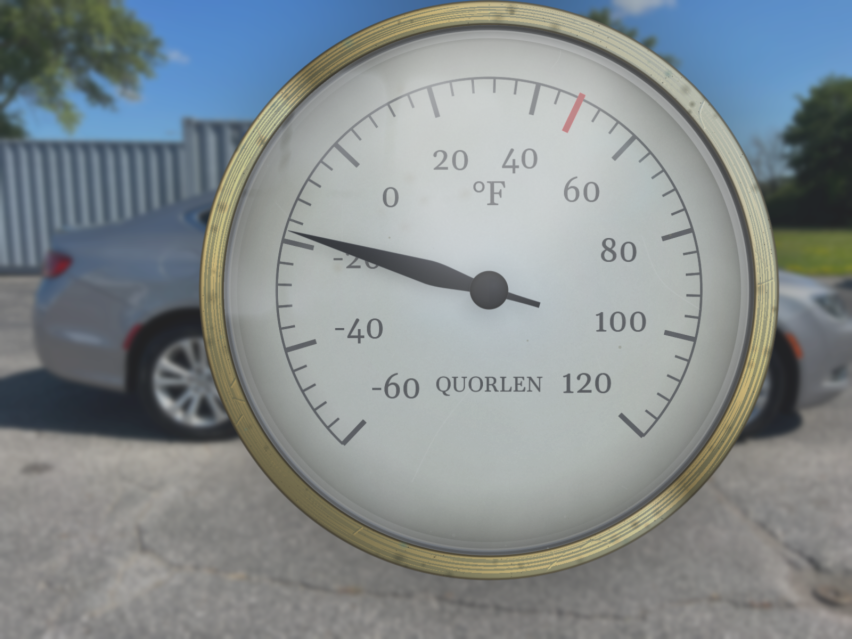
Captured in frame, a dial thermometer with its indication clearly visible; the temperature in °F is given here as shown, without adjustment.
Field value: -18 °F
